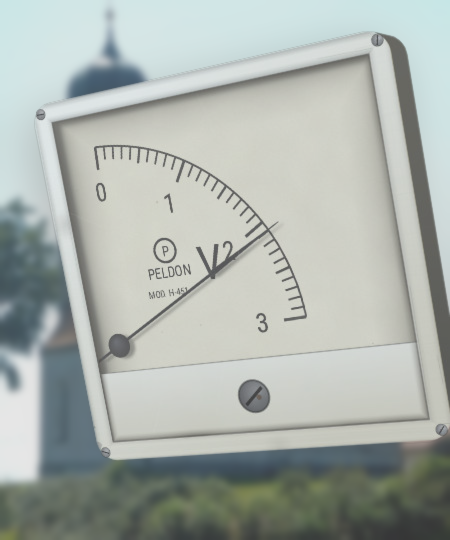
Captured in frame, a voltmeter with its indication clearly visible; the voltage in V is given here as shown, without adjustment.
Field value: 2.1 V
